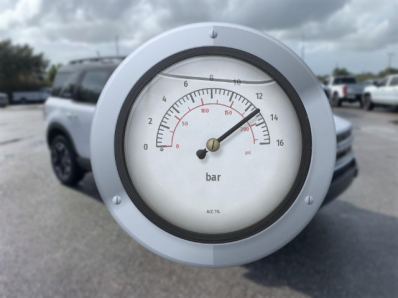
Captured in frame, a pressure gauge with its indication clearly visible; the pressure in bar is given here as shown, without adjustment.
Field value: 12.8 bar
